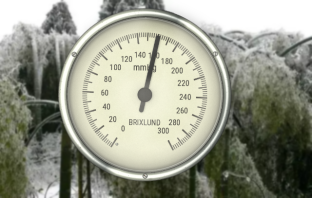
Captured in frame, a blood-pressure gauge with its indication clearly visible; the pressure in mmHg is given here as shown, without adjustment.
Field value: 160 mmHg
